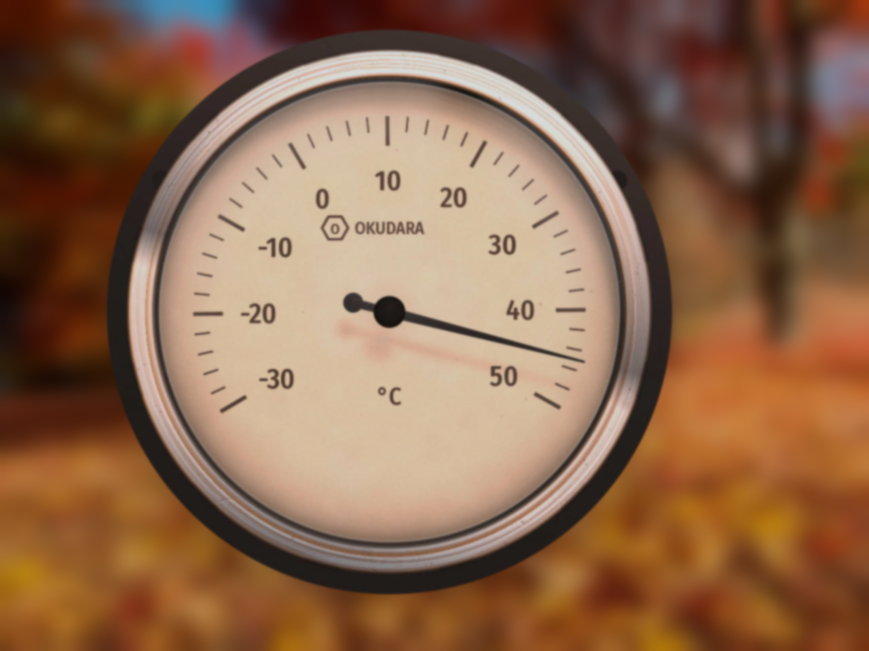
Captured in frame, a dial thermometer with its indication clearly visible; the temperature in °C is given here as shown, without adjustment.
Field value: 45 °C
